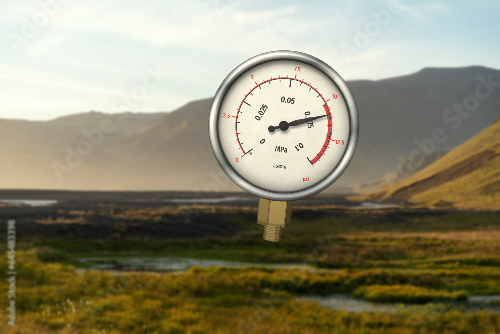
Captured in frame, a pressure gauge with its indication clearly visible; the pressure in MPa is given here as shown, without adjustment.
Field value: 0.075 MPa
